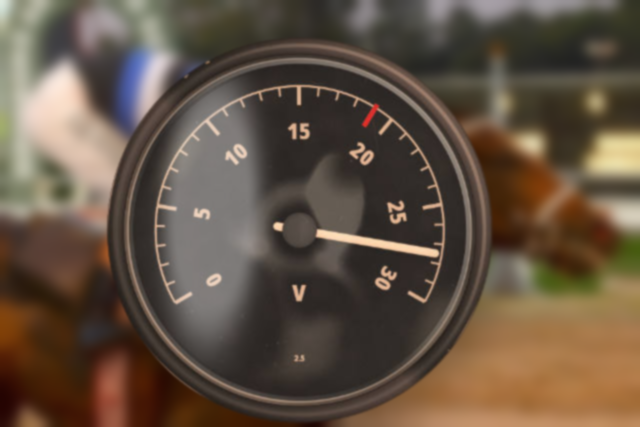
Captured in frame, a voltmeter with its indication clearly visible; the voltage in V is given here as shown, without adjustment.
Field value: 27.5 V
